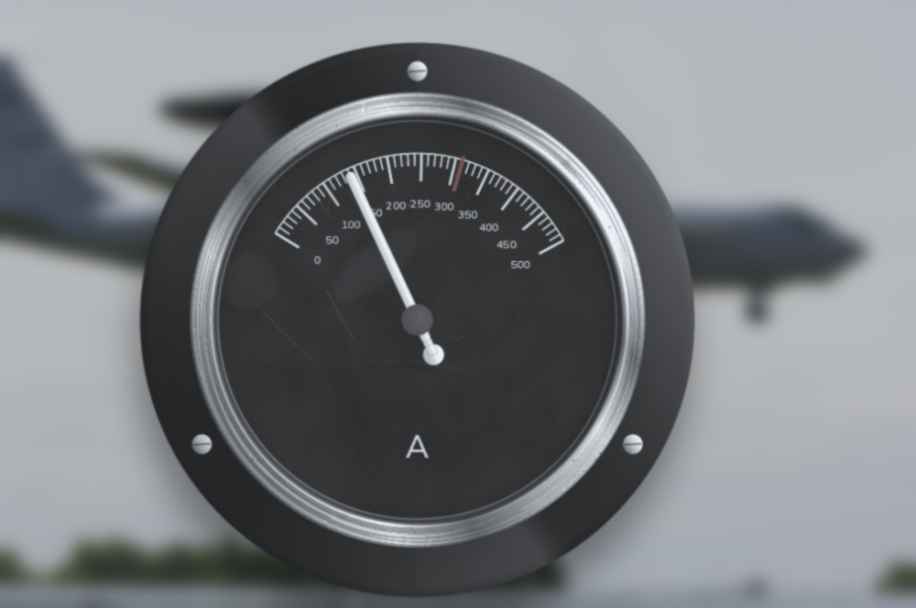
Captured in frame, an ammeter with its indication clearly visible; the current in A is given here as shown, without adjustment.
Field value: 140 A
